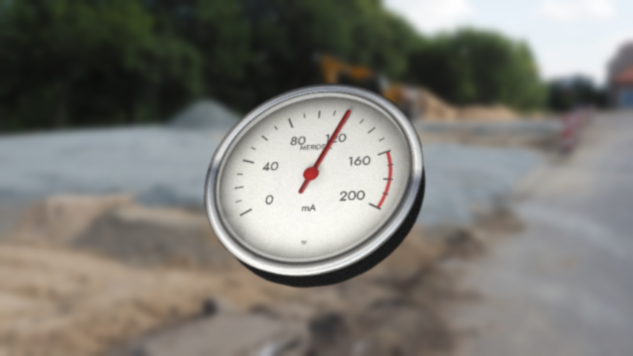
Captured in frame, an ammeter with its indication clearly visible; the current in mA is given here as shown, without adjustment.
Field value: 120 mA
